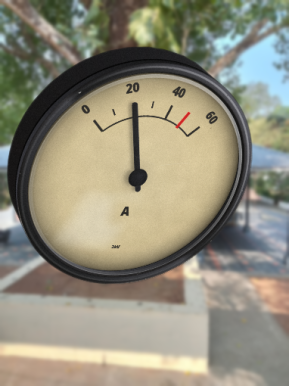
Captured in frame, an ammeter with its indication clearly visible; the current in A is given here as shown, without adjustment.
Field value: 20 A
